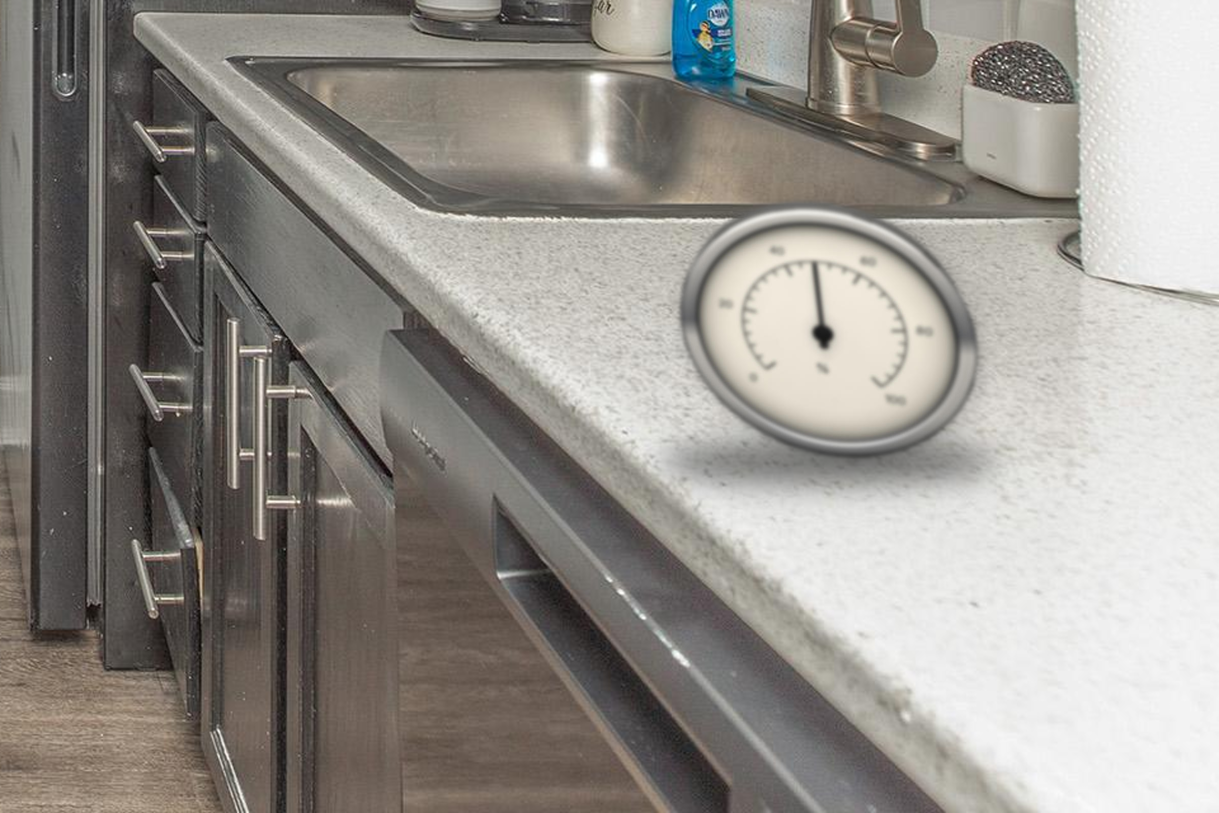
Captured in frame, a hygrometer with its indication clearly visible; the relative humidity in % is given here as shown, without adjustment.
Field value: 48 %
